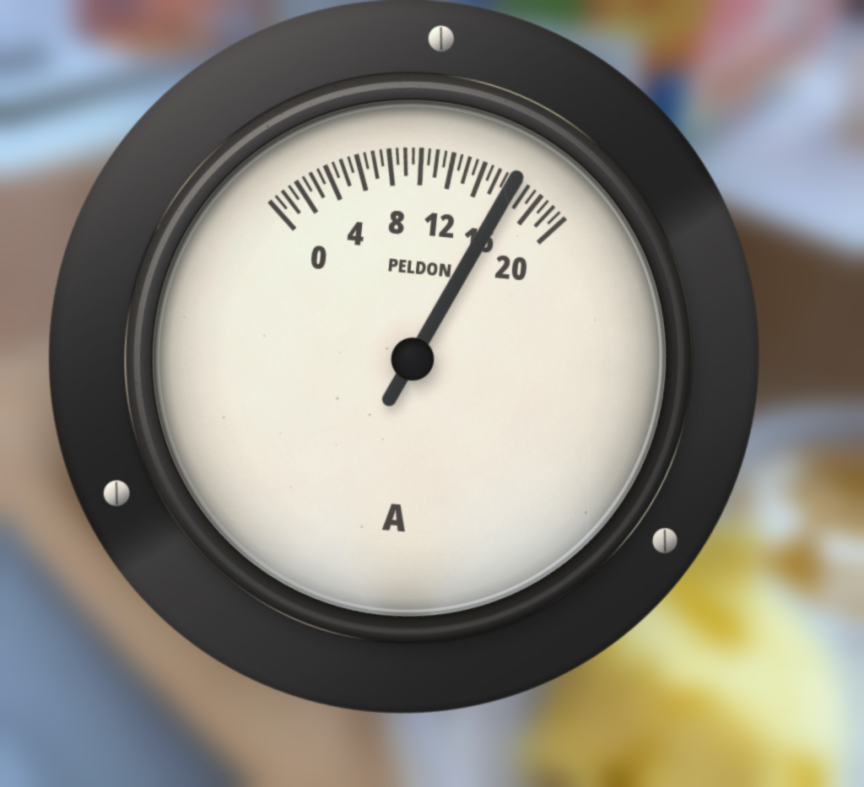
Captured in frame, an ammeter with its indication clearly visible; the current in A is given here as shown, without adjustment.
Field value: 16 A
